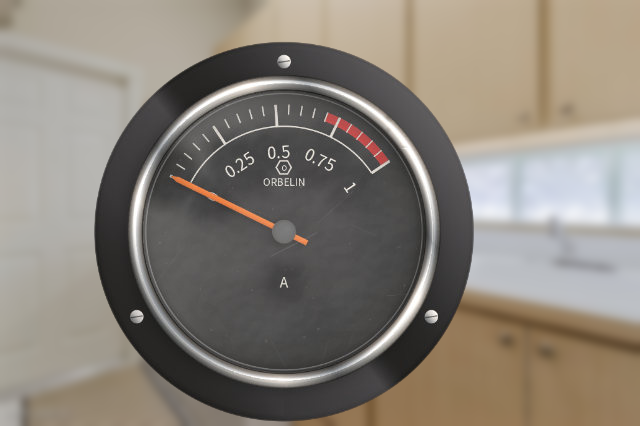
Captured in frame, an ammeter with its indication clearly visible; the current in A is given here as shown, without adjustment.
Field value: 0 A
